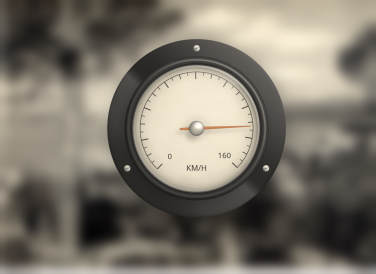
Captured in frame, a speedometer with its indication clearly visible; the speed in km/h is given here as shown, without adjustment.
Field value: 132.5 km/h
